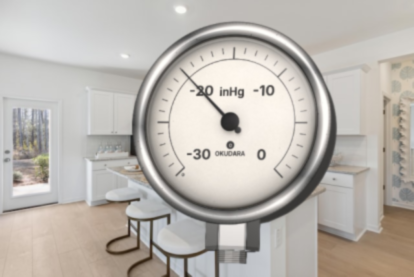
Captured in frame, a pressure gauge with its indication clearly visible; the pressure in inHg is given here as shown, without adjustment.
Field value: -20 inHg
